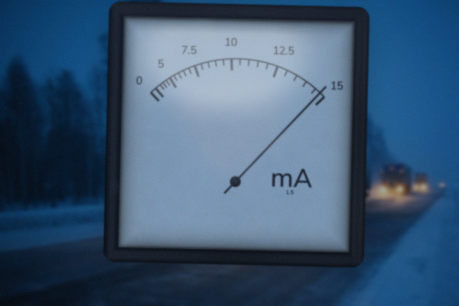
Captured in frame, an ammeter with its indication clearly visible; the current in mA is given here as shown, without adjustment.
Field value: 14.75 mA
